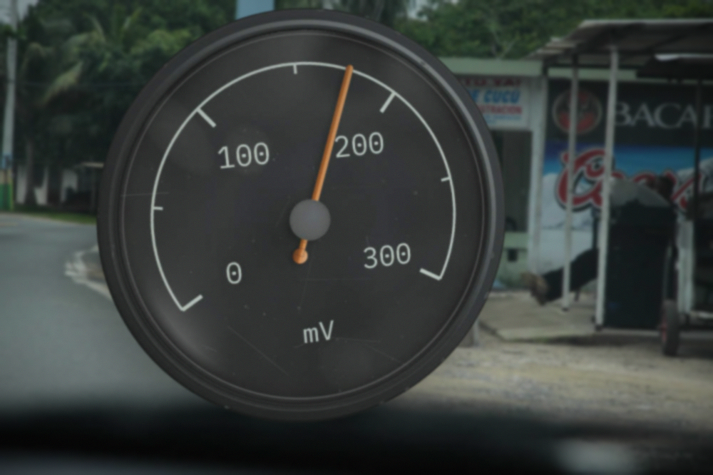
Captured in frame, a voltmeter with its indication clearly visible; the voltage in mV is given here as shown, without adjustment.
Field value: 175 mV
